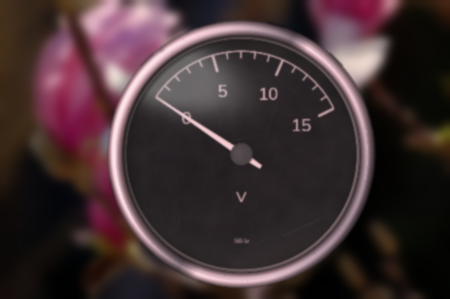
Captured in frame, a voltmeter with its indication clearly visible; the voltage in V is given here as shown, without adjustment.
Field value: 0 V
